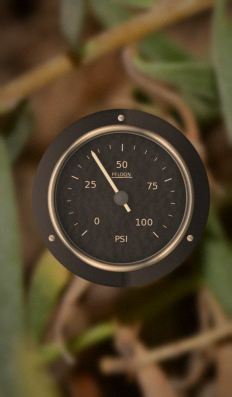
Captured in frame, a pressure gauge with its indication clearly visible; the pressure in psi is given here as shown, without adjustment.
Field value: 37.5 psi
